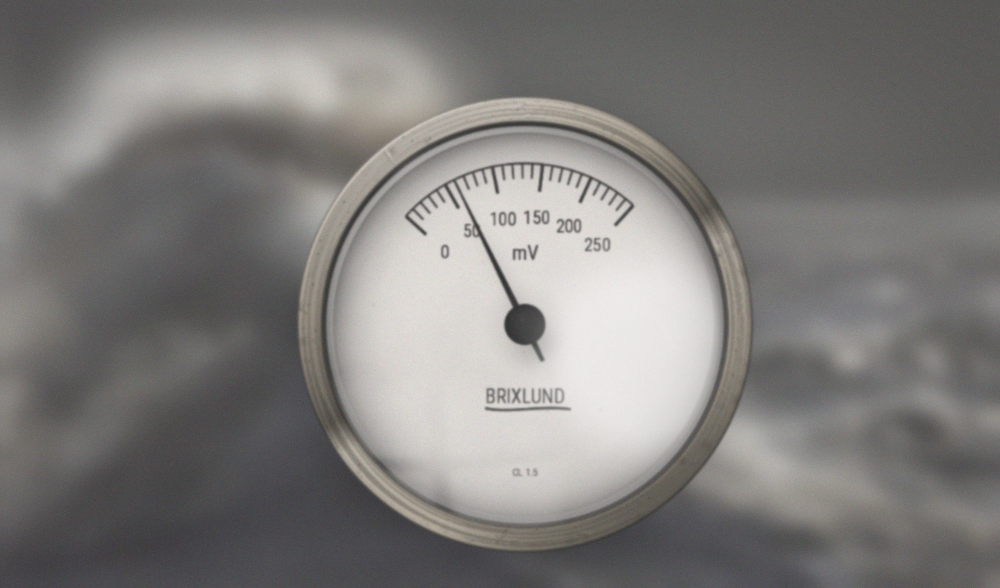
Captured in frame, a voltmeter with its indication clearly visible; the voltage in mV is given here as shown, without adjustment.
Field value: 60 mV
